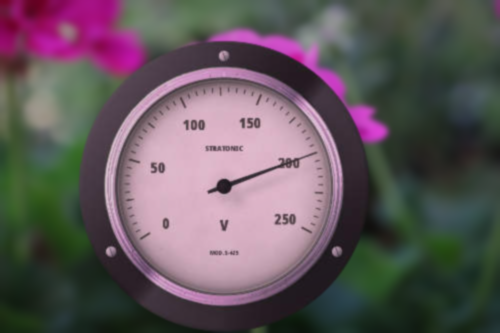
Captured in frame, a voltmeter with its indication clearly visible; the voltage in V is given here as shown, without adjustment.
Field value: 200 V
